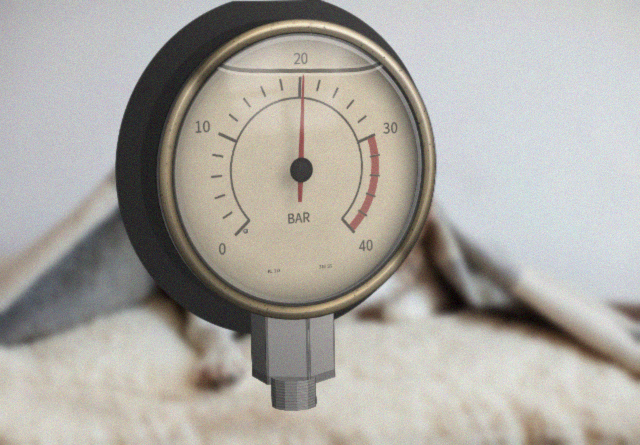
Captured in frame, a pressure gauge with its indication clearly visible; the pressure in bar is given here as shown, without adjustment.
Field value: 20 bar
